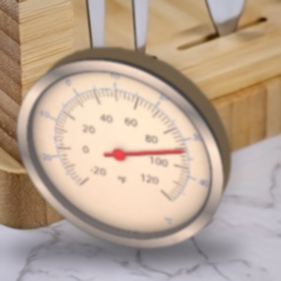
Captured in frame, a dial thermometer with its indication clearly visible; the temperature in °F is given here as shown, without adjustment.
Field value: 90 °F
